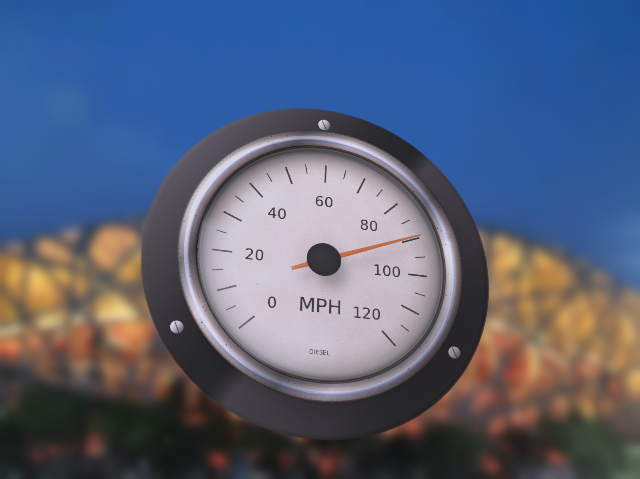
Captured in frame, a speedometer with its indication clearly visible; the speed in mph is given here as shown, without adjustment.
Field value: 90 mph
